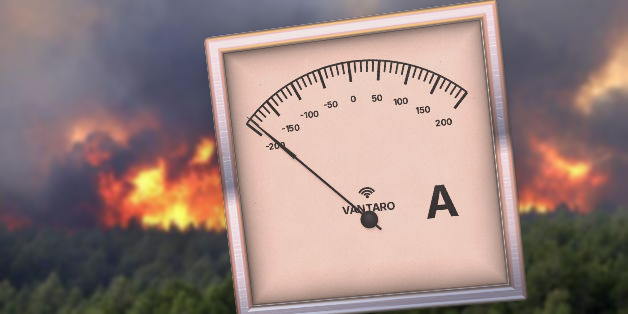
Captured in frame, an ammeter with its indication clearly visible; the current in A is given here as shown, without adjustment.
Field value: -190 A
